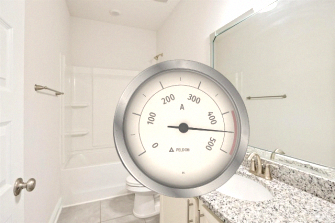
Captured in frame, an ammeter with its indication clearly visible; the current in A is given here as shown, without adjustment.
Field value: 450 A
